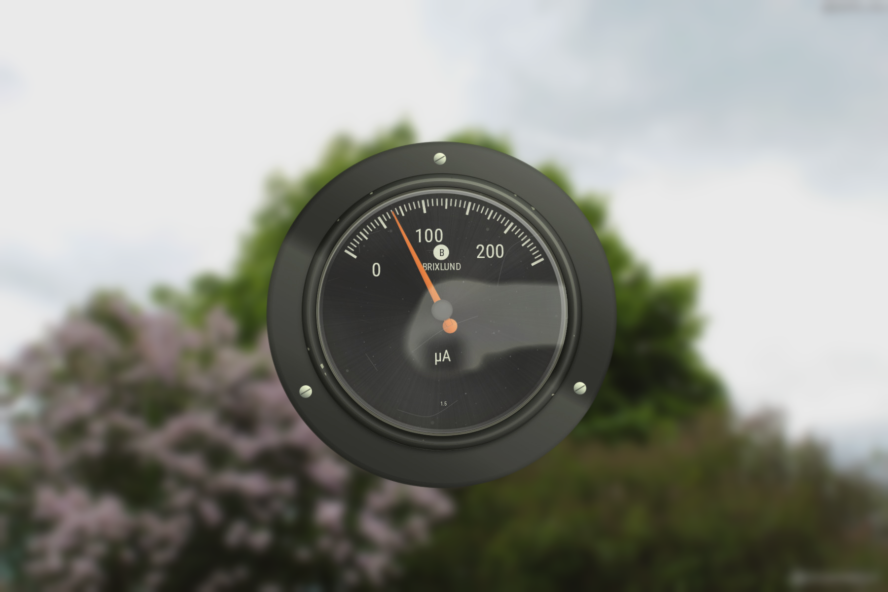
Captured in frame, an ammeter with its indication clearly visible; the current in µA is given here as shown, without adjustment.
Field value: 65 µA
